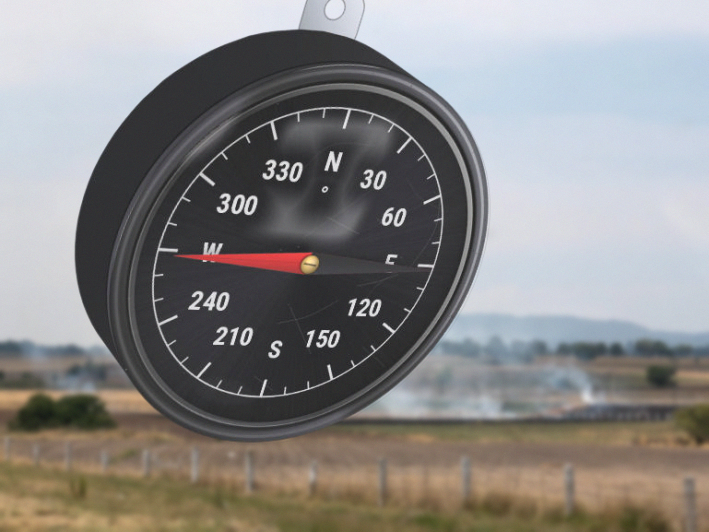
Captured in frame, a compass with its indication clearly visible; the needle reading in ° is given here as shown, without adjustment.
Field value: 270 °
